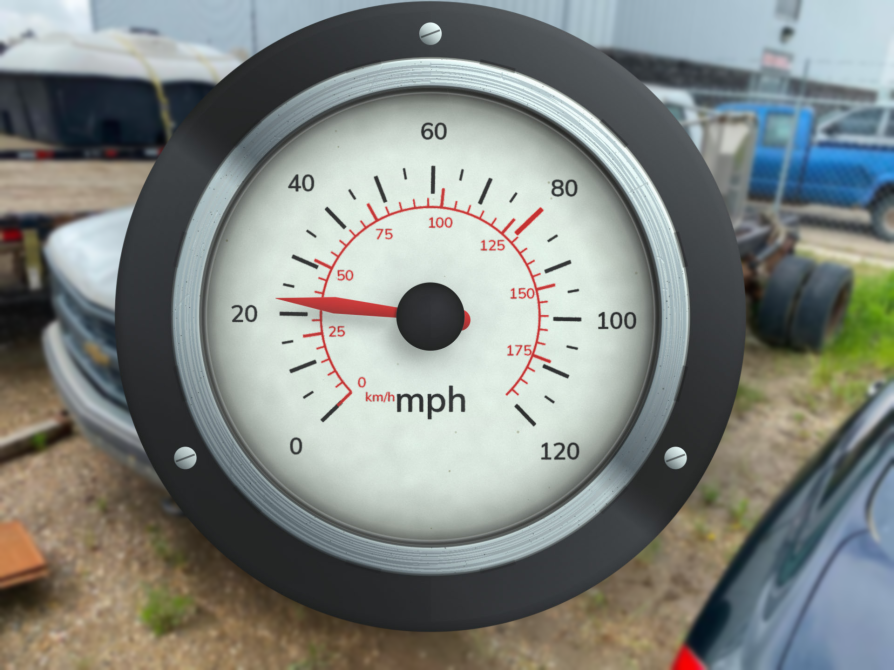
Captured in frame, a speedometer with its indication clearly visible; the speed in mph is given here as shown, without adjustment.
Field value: 22.5 mph
